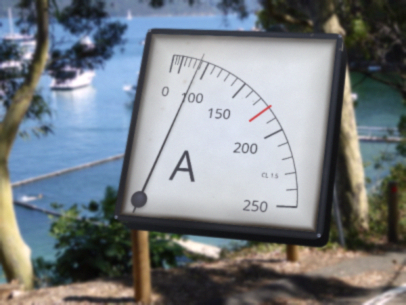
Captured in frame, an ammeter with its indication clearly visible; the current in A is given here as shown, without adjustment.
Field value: 90 A
